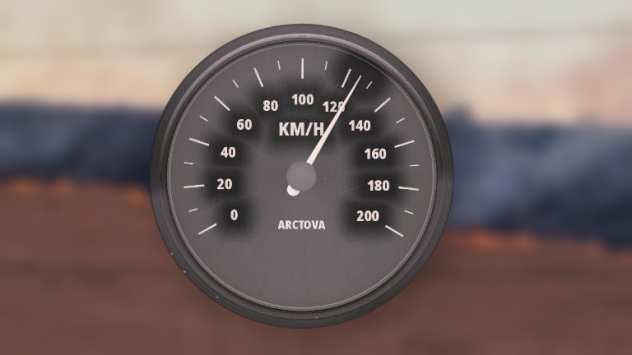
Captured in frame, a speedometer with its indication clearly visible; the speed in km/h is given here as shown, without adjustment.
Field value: 125 km/h
